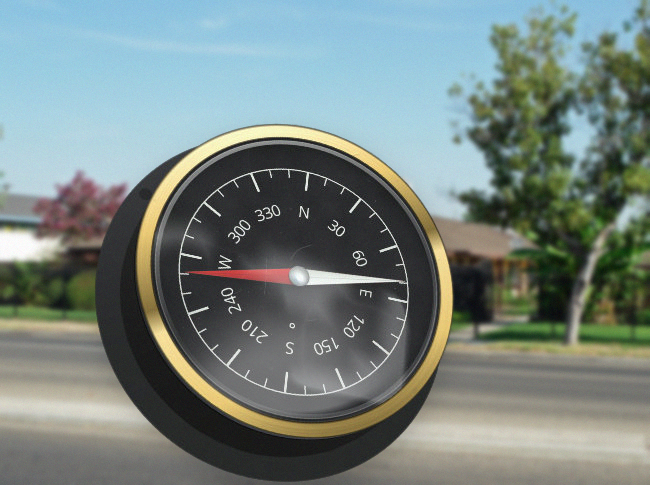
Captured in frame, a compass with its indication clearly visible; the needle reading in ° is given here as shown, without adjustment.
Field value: 260 °
